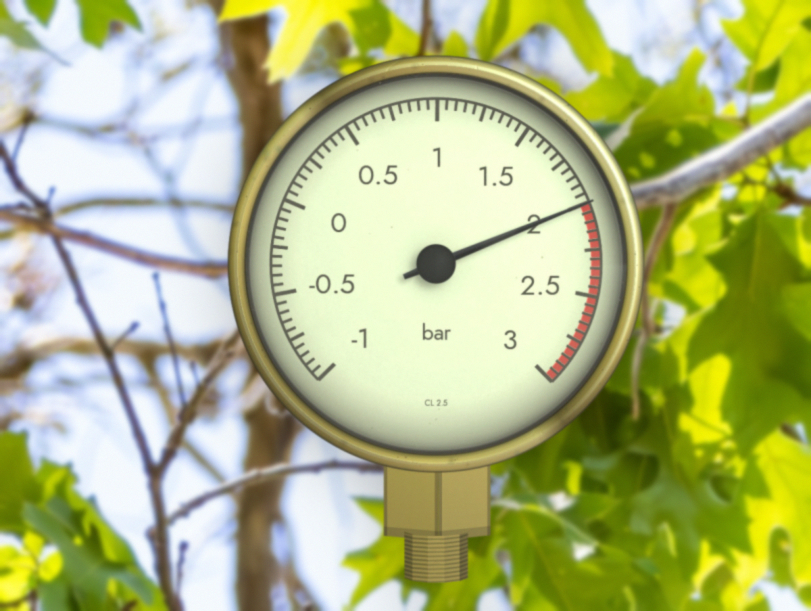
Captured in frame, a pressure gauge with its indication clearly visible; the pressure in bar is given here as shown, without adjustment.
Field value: 2 bar
